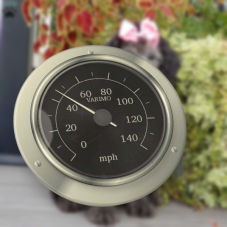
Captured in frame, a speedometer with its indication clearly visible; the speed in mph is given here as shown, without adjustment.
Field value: 45 mph
